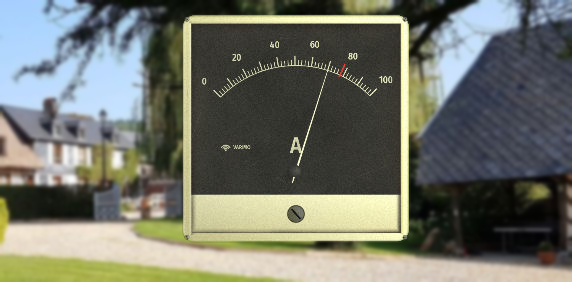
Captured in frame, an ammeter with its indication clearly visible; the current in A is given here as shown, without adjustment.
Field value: 70 A
